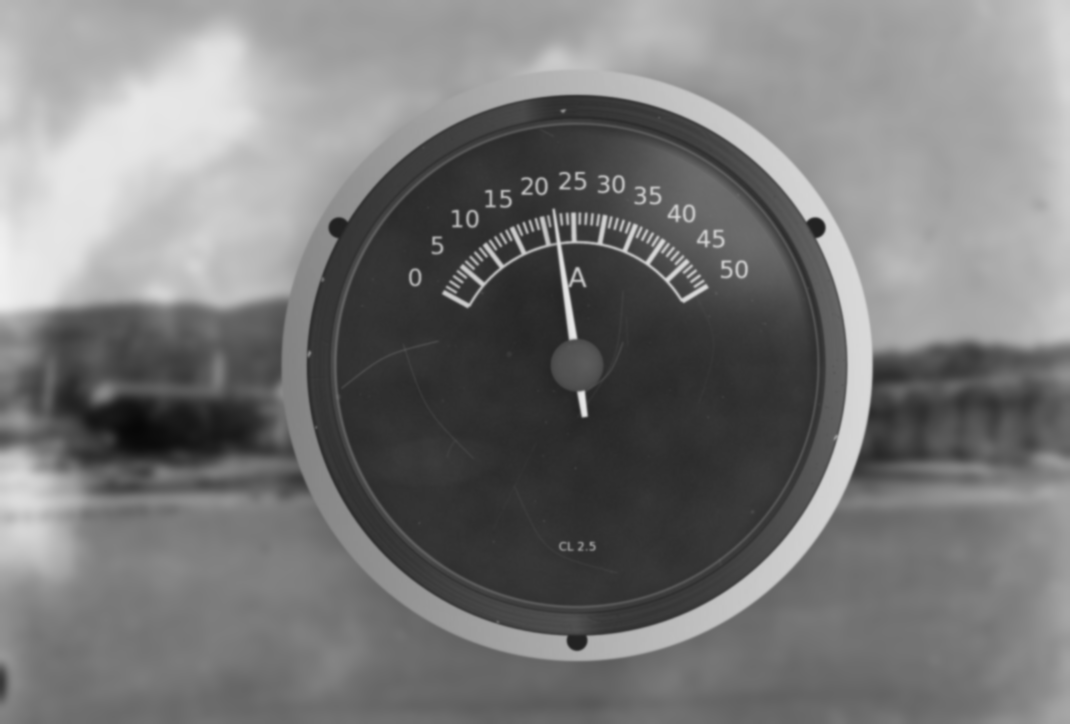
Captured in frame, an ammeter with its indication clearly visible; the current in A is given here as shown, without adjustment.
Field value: 22 A
